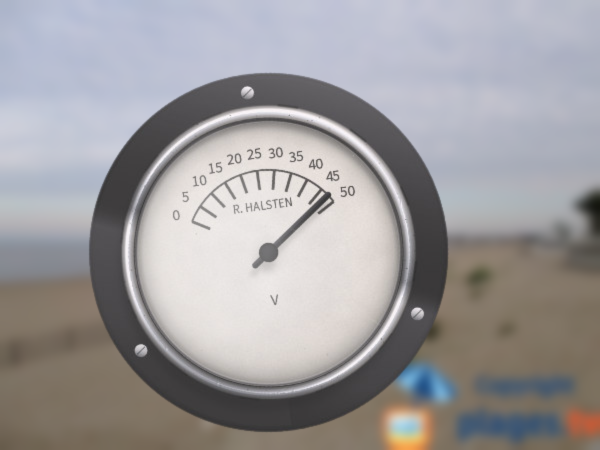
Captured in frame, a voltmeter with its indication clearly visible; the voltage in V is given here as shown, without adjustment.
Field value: 47.5 V
